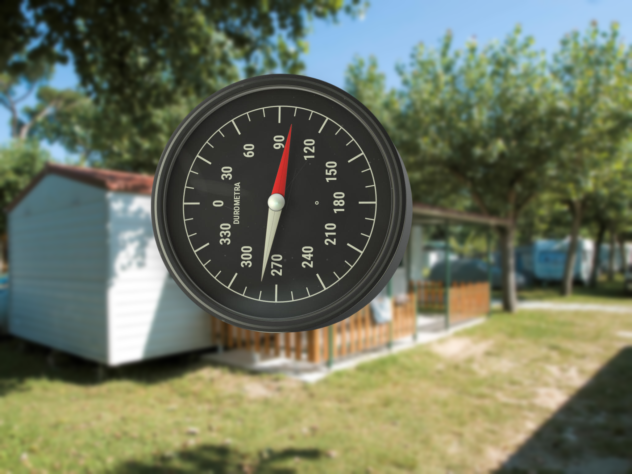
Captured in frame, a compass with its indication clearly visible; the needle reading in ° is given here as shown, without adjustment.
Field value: 100 °
